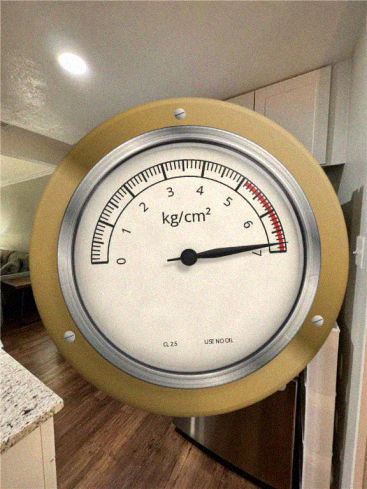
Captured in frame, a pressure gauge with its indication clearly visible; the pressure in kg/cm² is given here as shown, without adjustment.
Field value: 6.8 kg/cm²
